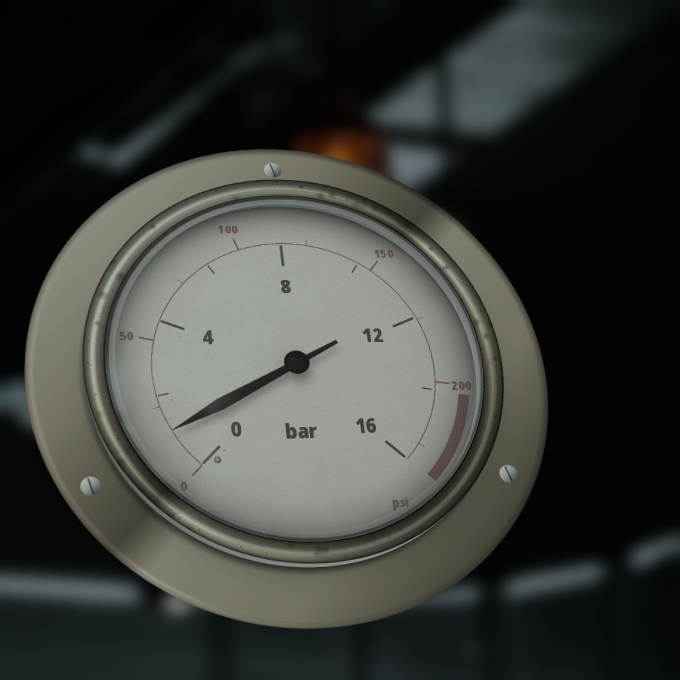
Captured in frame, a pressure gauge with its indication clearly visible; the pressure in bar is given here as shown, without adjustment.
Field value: 1 bar
